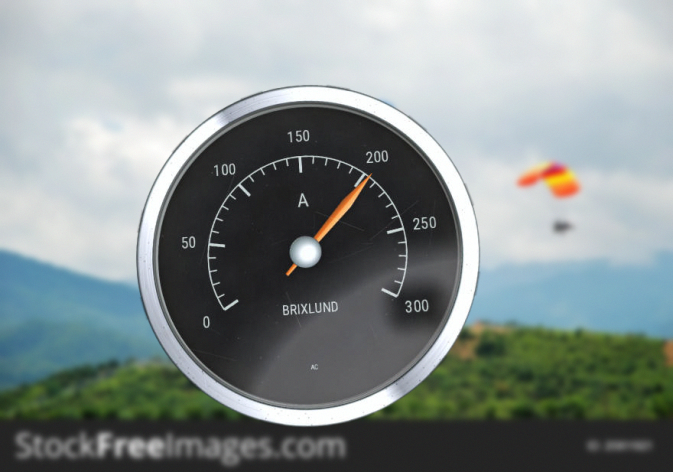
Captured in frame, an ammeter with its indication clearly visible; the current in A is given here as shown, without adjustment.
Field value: 205 A
